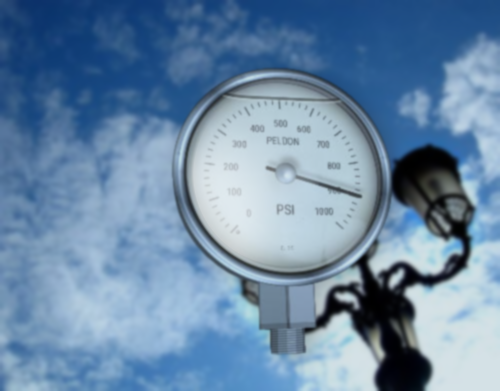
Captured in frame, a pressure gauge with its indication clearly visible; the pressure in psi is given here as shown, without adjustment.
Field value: 900 psi
